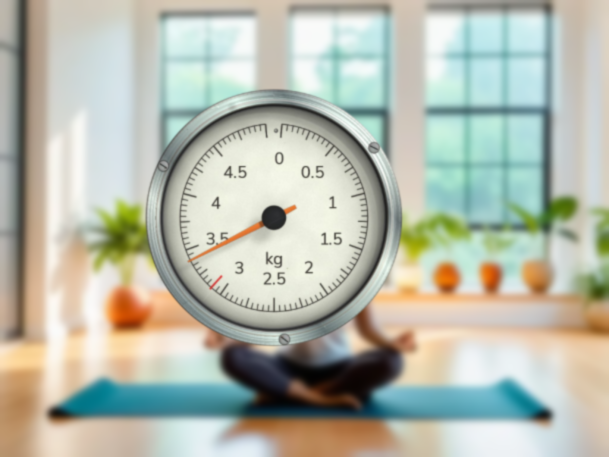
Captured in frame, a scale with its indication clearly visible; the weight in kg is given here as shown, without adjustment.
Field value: 3.4 kg
